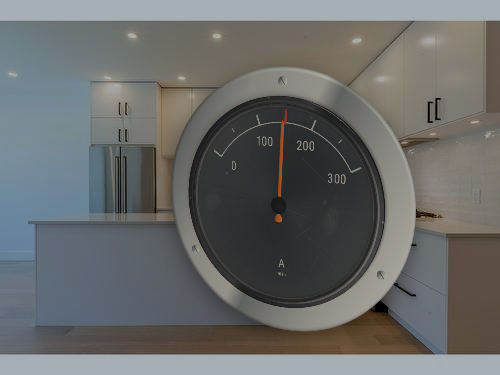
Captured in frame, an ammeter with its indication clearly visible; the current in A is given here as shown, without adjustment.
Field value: 150 A
